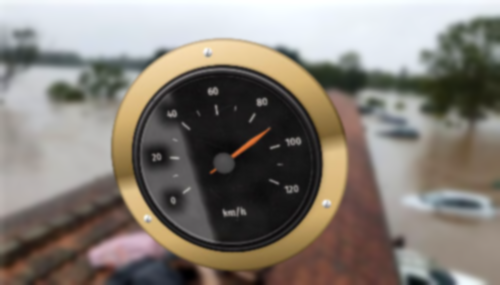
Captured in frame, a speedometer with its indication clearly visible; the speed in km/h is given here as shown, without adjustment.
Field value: 90 km/h
